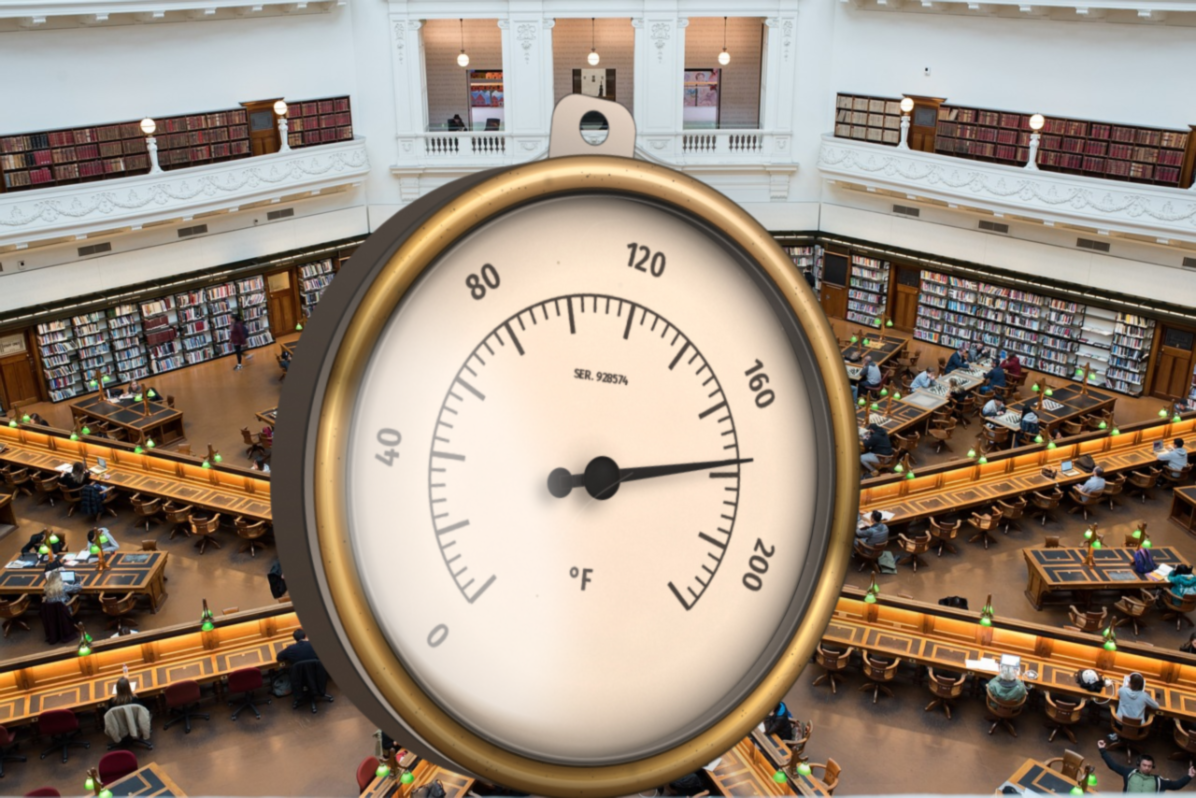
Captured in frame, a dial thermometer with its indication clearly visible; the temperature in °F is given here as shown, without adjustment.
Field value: 176 °F
